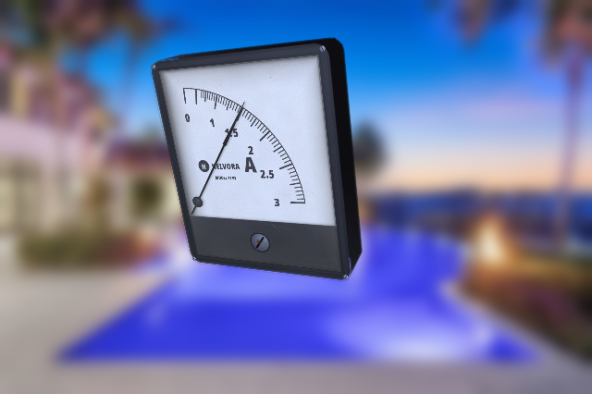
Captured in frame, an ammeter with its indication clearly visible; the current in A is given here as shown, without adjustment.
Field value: 1.5 A
